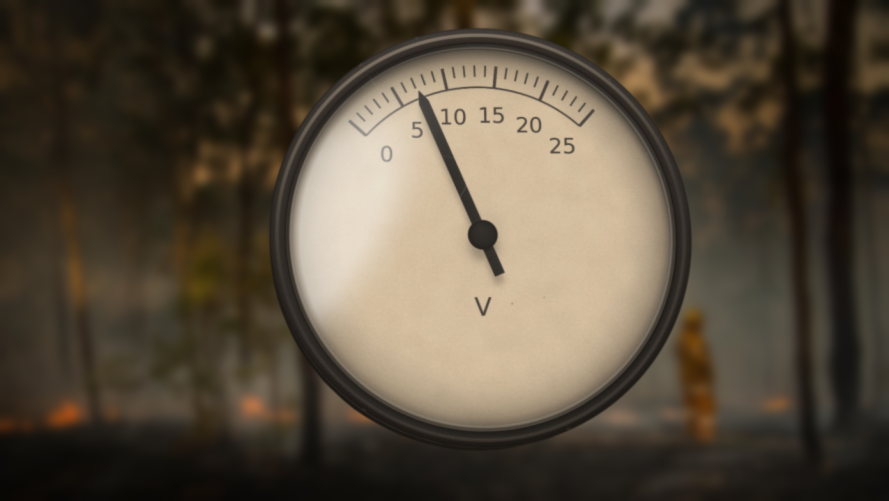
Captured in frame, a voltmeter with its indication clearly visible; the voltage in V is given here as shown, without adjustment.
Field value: 7 V
